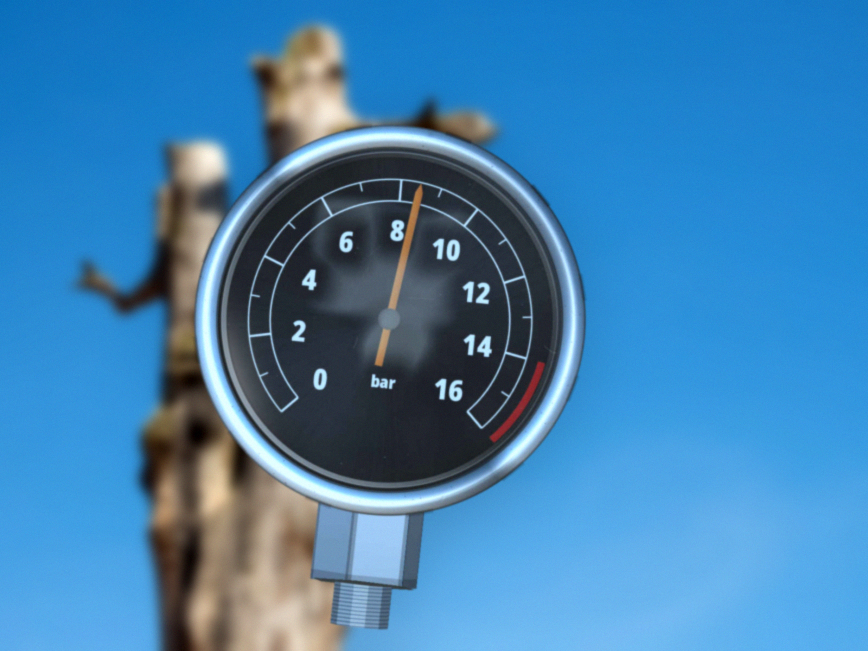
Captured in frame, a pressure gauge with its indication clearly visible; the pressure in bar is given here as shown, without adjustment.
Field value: 8.5 bar
